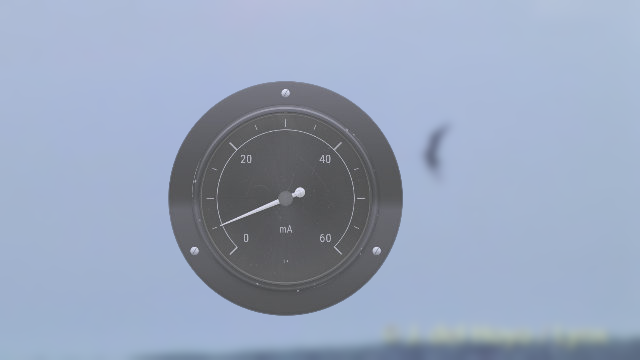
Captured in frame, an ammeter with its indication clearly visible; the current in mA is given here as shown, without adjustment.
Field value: 5 mA
